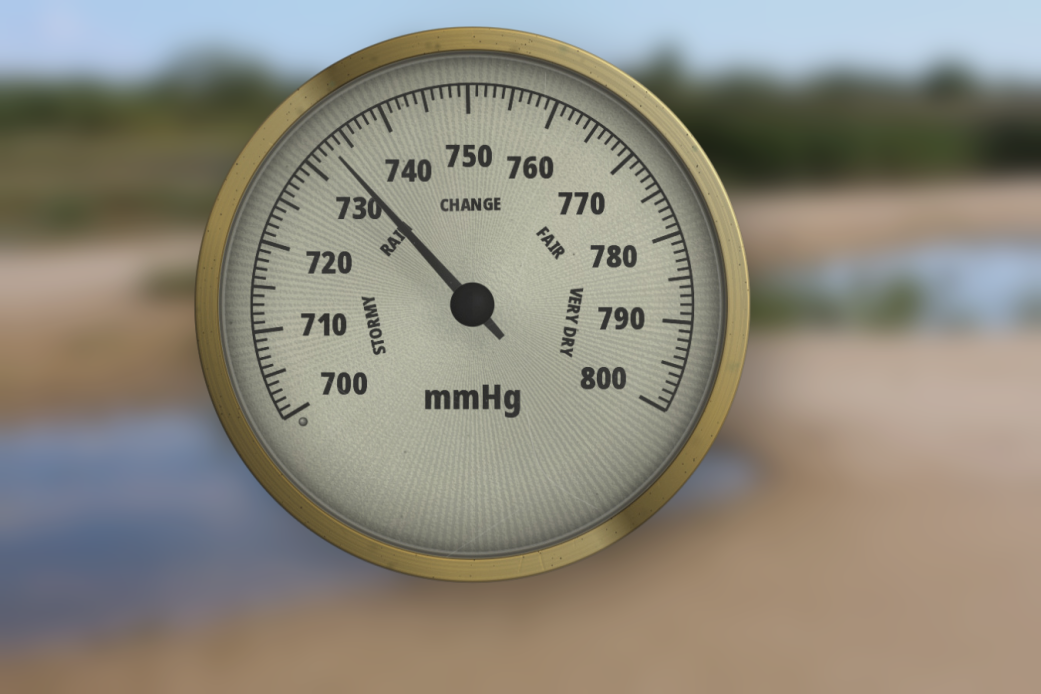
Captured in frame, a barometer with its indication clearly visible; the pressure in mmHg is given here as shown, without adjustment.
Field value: 733 mmHg
